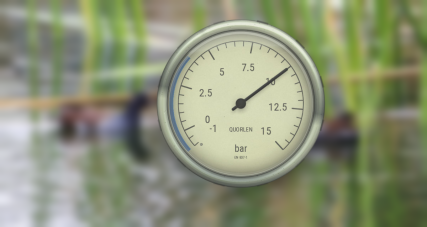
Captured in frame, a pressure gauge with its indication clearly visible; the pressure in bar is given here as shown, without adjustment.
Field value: 10 bar
